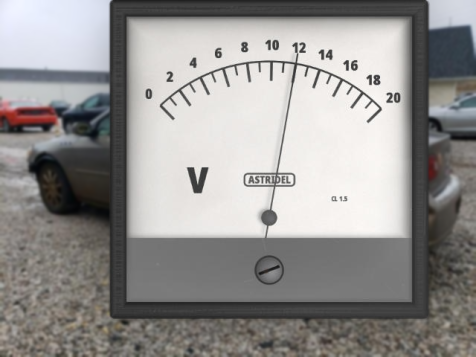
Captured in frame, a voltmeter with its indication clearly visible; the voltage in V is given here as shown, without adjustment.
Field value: 12 V
